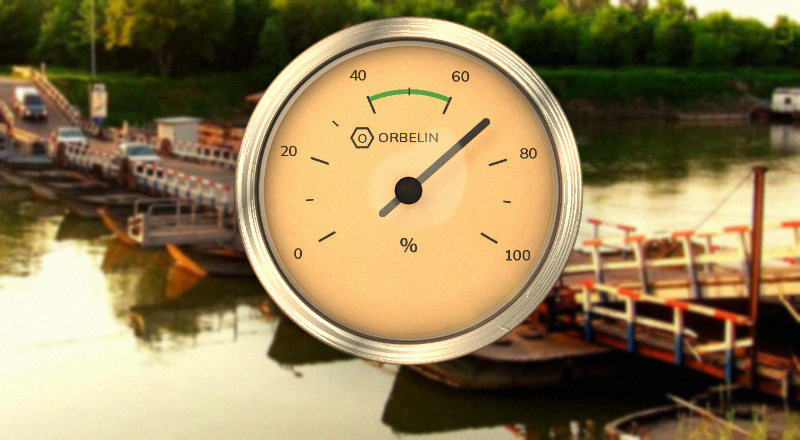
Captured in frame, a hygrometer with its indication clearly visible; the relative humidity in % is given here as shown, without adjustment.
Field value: 70 %
